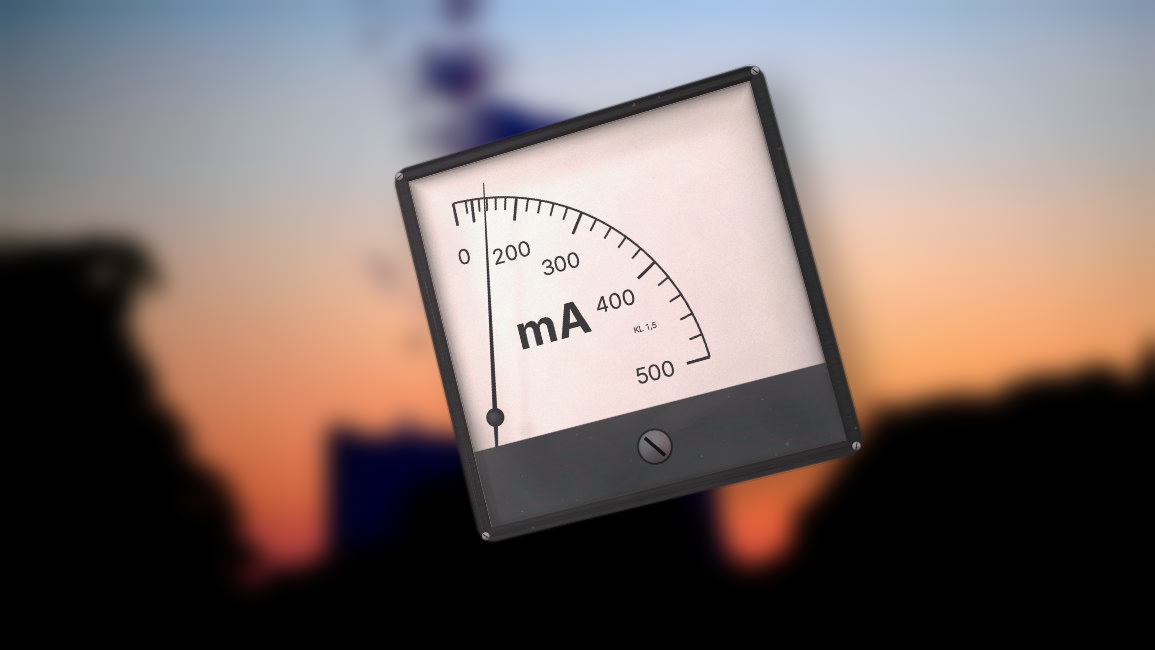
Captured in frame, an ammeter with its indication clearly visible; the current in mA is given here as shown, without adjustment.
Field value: 140 mA
